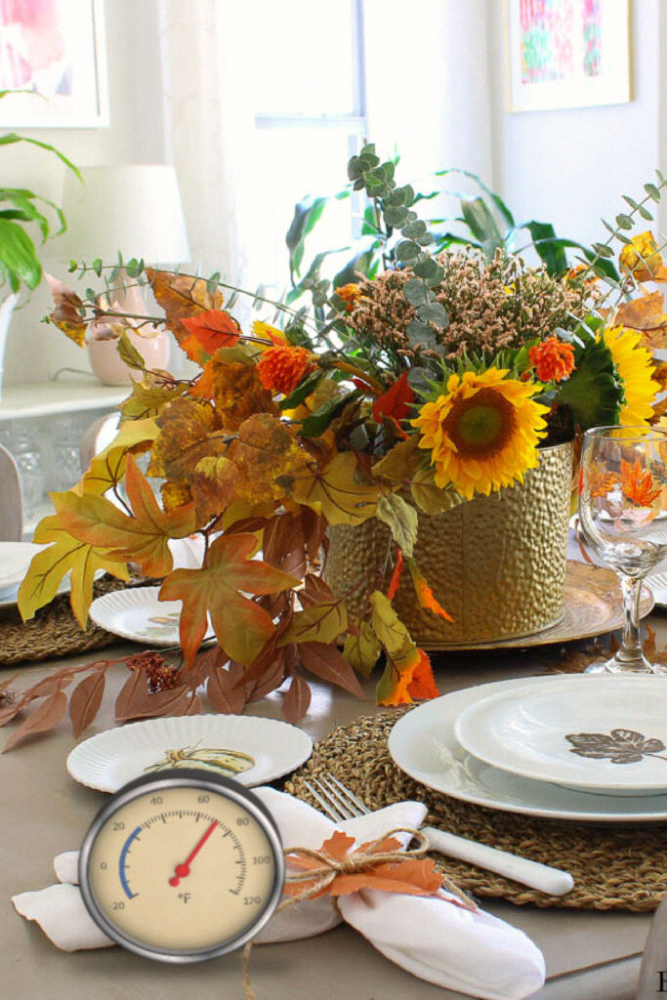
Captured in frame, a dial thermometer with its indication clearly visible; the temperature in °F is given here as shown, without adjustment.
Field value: 70 °F
